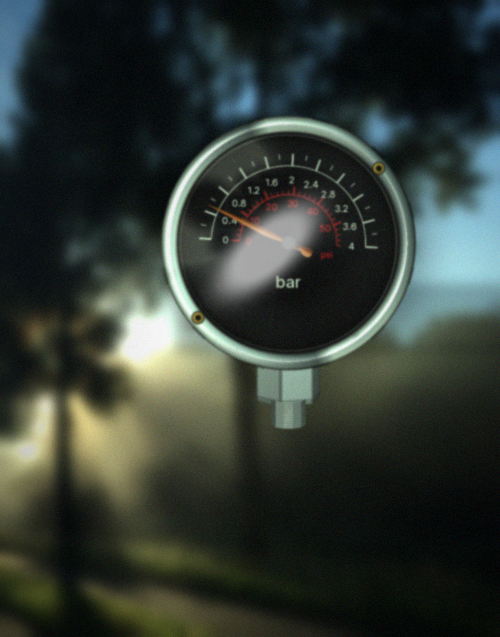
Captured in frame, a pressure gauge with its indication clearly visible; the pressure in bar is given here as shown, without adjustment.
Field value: 0.5 bar
